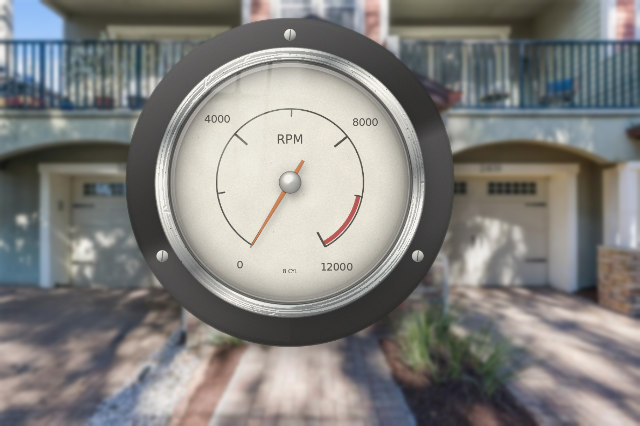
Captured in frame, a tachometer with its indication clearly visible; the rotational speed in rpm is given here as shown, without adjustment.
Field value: 0 rpm
